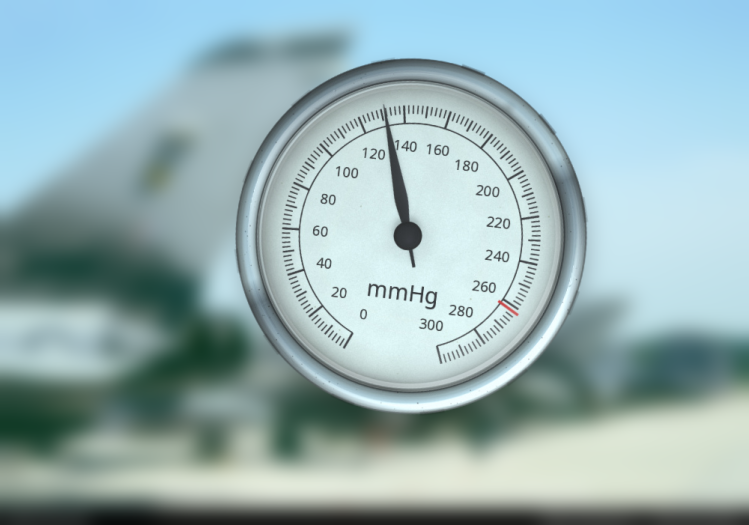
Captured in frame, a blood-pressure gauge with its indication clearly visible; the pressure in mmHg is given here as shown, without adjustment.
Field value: 132 mmHg
